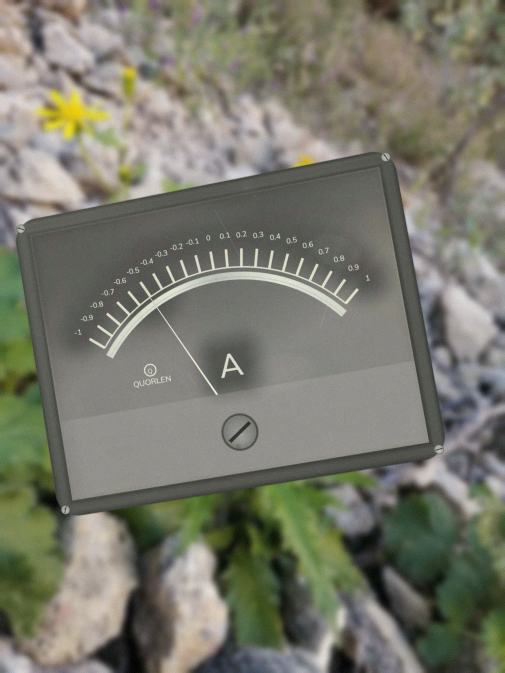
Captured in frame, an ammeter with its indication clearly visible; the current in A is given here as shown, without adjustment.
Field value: -0.5 A
